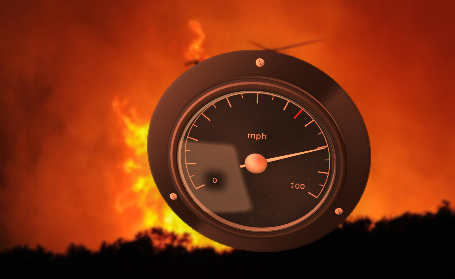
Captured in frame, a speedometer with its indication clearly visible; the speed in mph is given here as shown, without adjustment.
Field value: 80 mph
